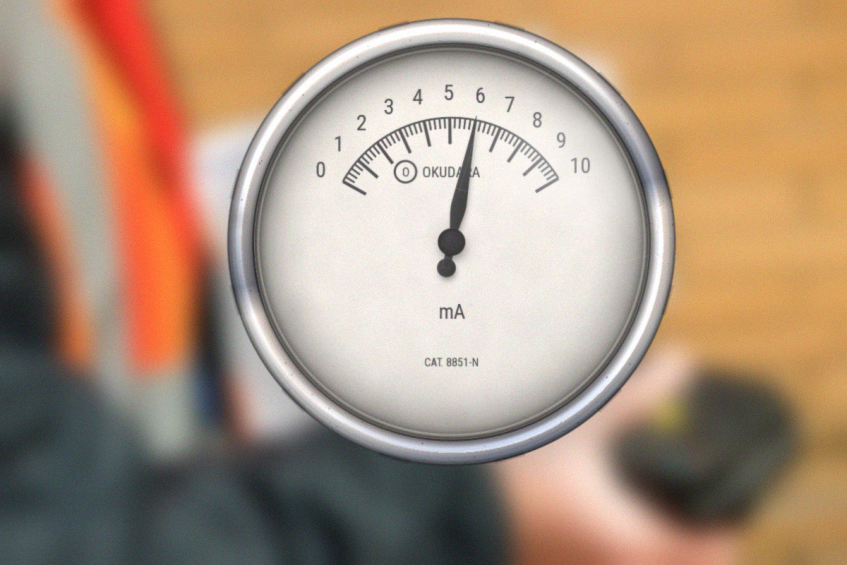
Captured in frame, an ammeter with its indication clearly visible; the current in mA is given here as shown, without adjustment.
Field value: 6 mA
